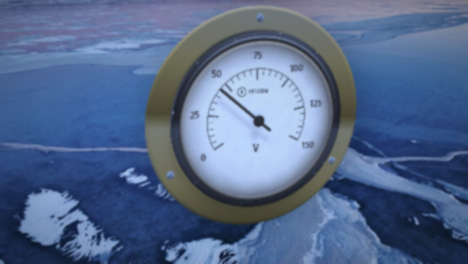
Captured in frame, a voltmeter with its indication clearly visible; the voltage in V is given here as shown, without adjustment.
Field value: 45 V
